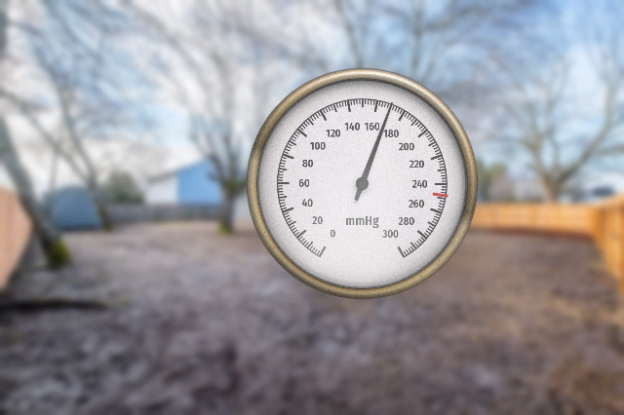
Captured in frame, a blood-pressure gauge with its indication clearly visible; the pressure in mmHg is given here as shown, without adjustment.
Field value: 170 mmHg
